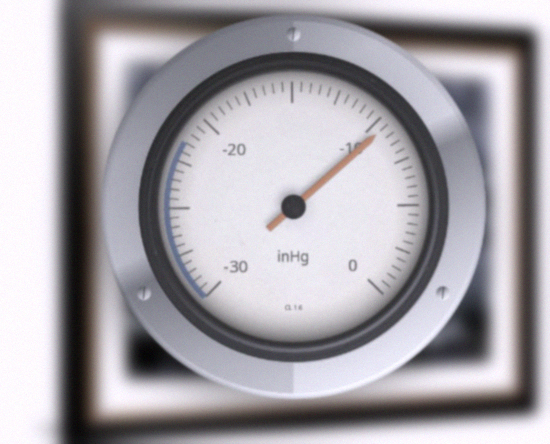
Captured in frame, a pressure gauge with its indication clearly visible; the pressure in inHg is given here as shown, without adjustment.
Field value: -9.5 inHg
